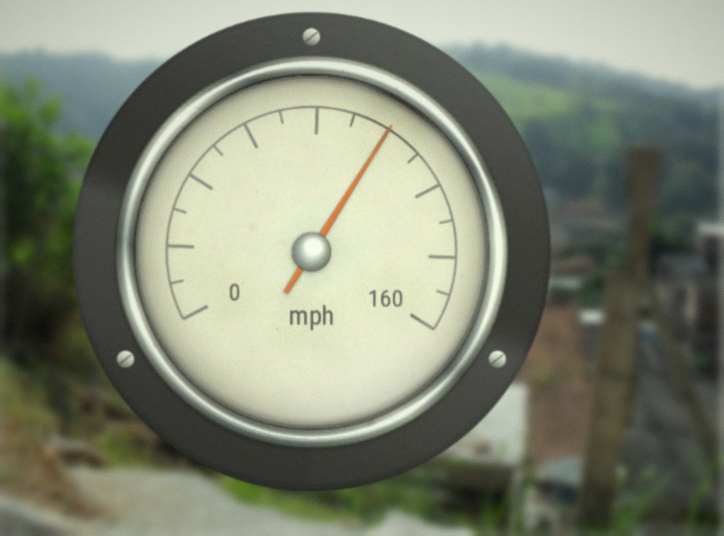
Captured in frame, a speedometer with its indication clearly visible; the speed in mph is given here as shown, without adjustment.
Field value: 100 mph
